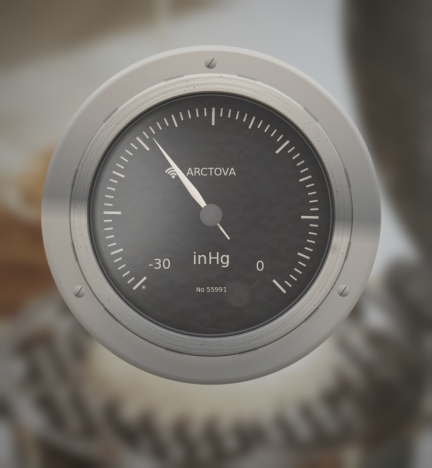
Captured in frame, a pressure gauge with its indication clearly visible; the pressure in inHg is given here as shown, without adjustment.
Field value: -19.25 inHg
